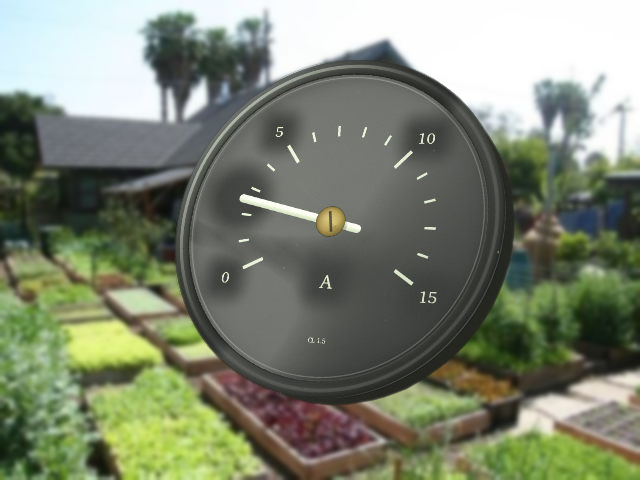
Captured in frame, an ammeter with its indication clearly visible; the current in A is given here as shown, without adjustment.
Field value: 2.5 A
